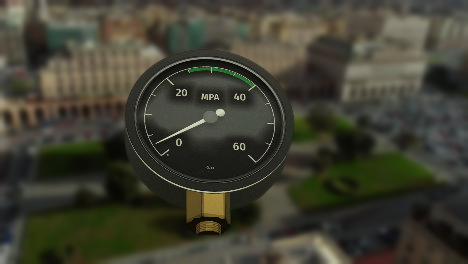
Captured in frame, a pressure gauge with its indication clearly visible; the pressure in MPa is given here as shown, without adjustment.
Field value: 2.5 MPa
